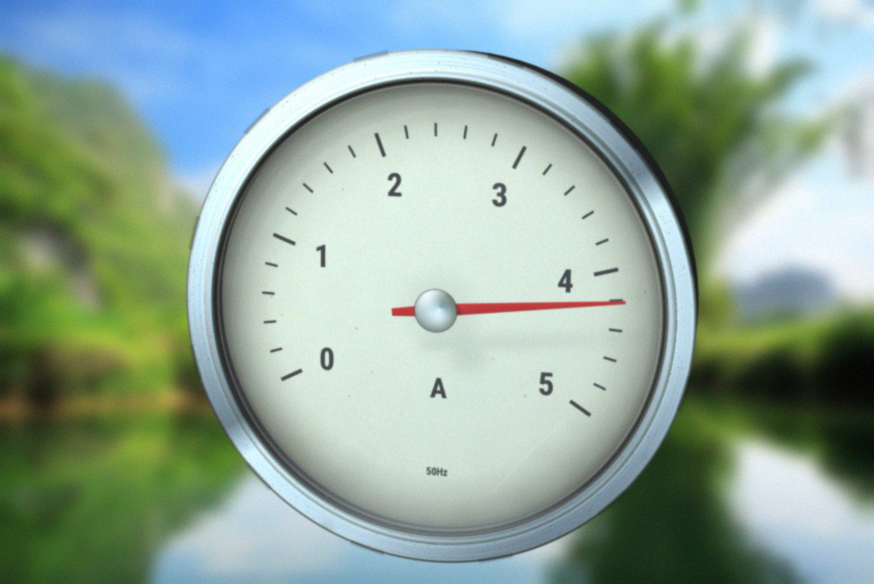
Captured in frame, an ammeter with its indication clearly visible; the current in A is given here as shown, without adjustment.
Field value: 4.2 A
